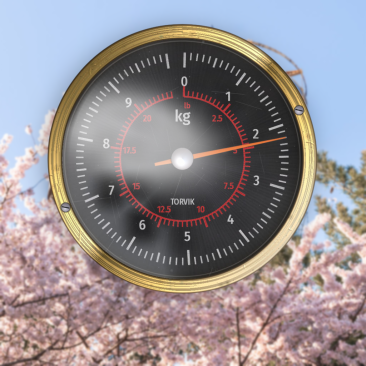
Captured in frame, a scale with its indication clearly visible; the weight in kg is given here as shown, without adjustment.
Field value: 2.2 kg
